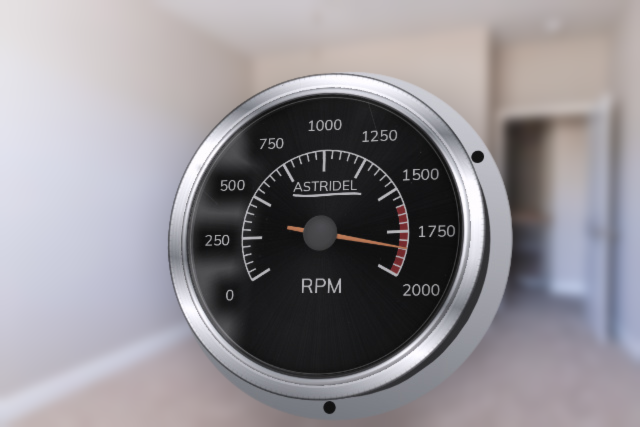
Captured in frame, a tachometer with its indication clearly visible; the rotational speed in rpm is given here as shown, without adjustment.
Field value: 1850 rpm
